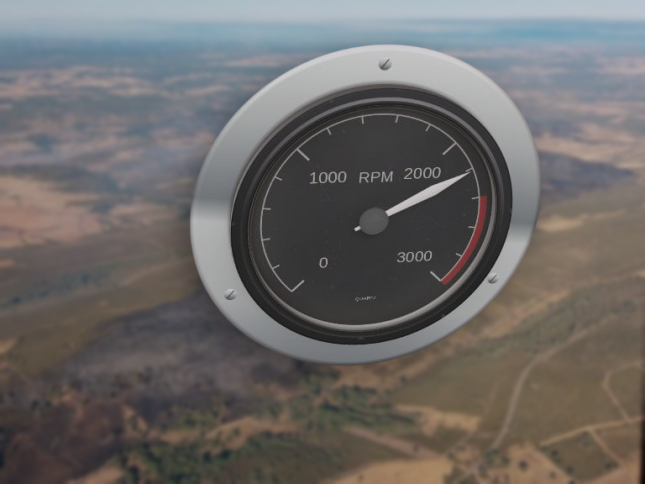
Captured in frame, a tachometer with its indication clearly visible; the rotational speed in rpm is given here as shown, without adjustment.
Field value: 2200 rpm
